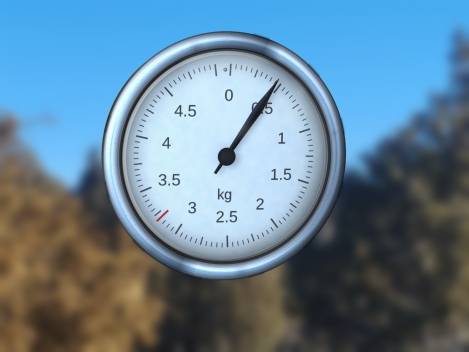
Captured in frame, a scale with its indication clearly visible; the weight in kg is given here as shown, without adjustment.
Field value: 0.45 kg
